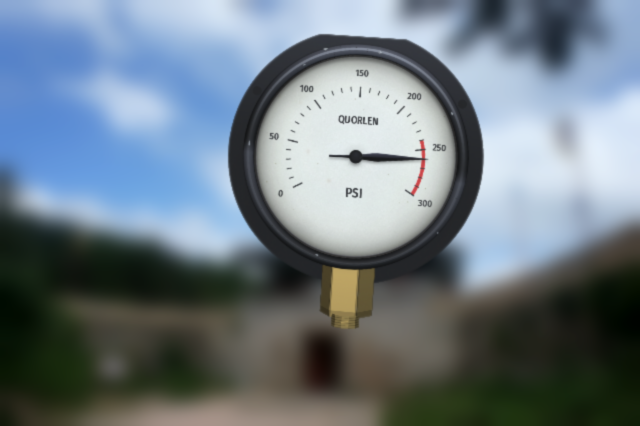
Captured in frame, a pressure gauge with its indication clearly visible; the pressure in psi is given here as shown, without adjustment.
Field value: 260 psi
